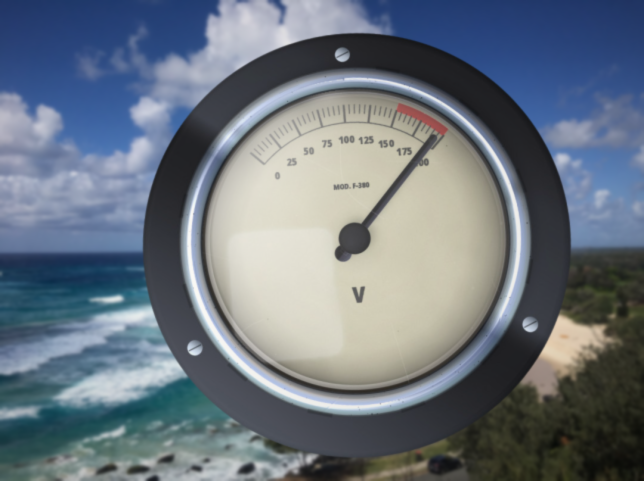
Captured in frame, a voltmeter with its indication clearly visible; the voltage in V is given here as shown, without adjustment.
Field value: 195 V
